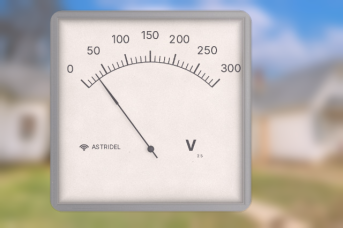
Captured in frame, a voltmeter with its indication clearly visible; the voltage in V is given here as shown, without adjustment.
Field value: 30 V
